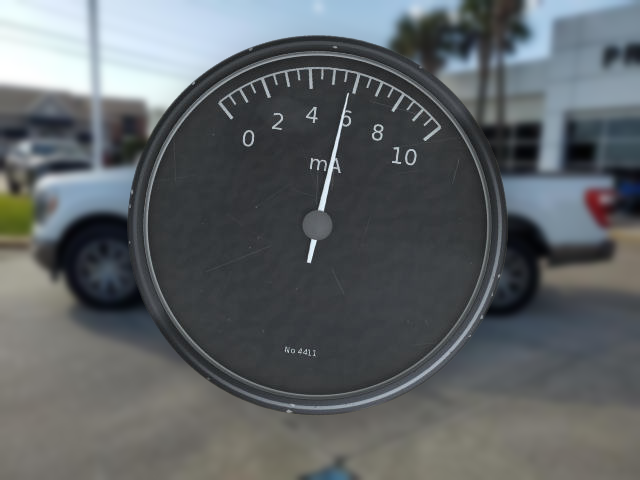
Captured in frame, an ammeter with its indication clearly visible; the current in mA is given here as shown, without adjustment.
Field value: 5.75 mA
